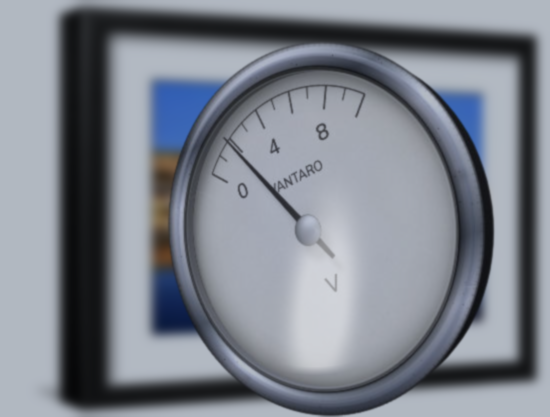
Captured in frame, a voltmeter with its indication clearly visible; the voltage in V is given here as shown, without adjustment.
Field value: 2 V
